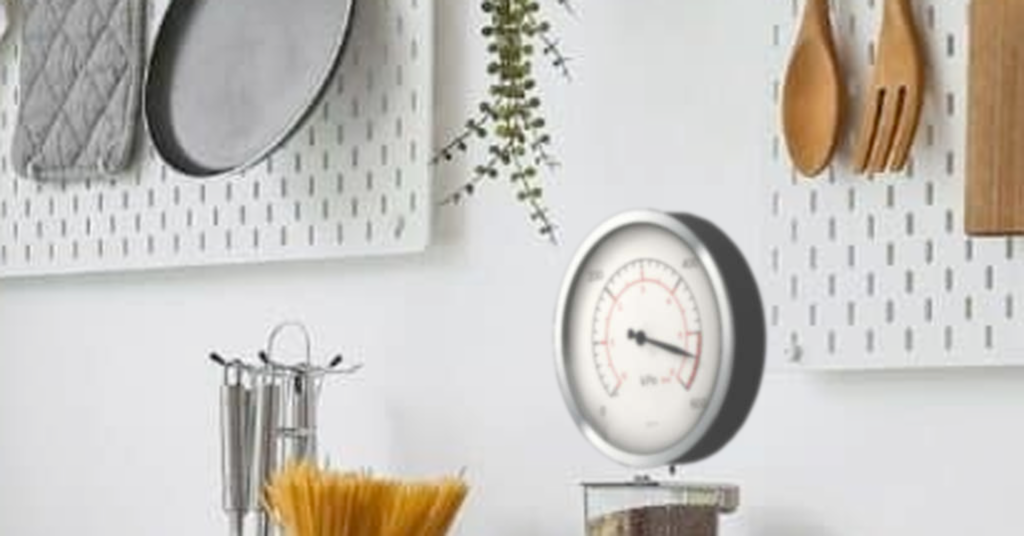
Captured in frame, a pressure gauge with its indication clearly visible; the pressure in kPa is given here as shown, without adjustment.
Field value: 540 kPa
